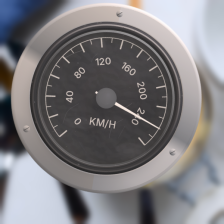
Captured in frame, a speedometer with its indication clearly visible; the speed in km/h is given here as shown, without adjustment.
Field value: 240 km/h
